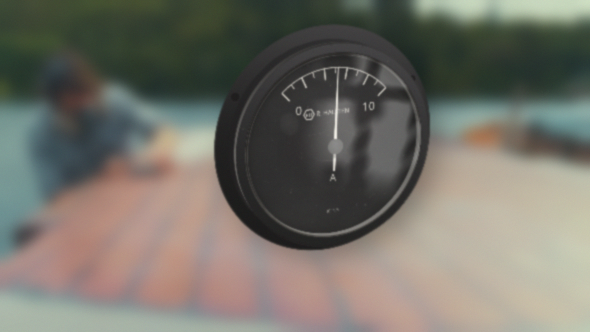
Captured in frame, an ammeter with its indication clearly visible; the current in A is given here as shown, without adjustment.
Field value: 5 A
